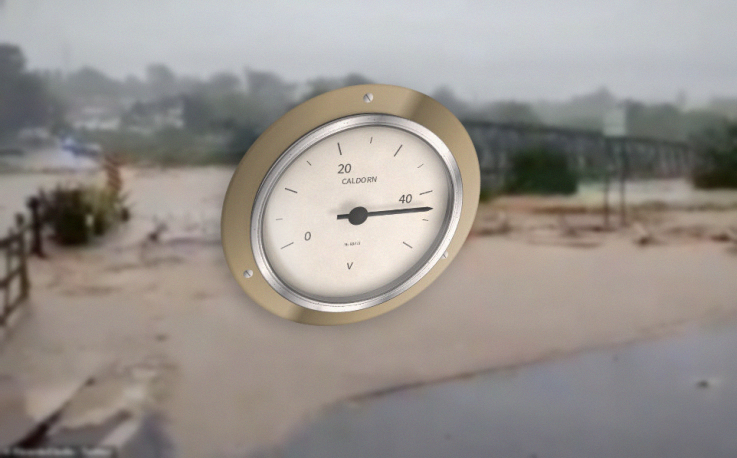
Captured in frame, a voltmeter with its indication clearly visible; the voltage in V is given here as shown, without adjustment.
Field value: 42.5 V
